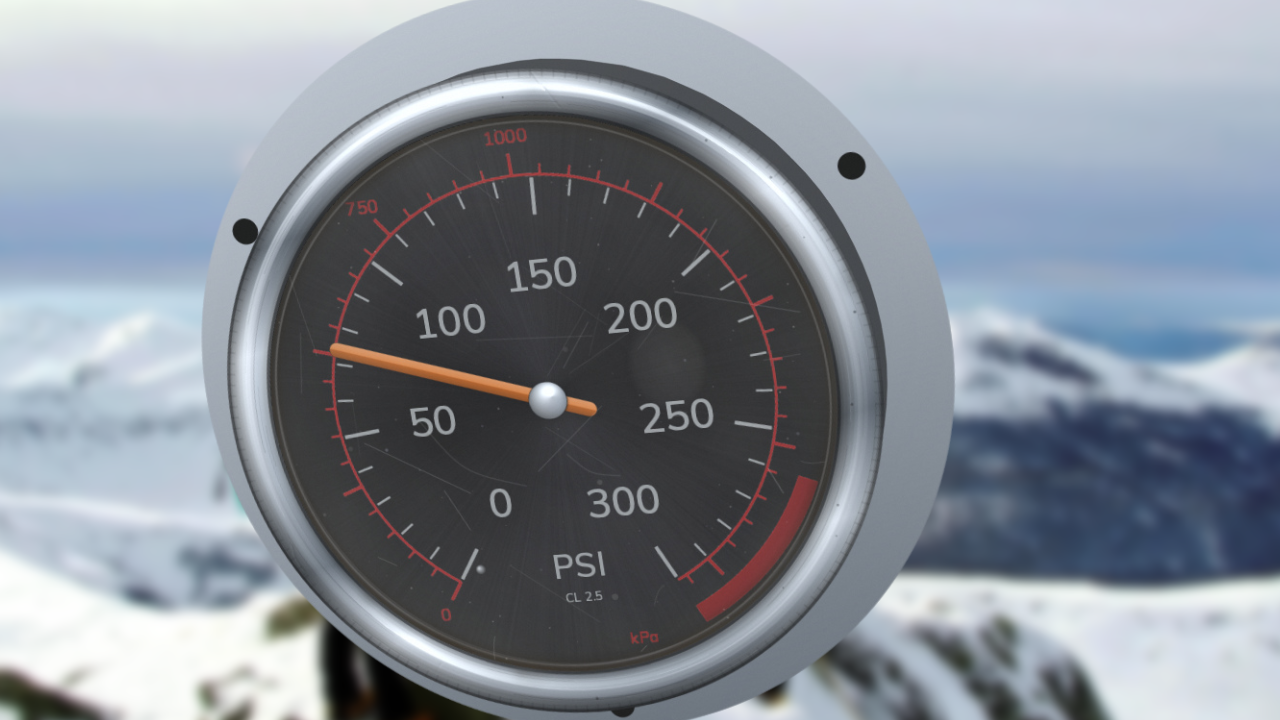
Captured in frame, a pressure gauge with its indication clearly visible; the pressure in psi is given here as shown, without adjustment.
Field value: 75 psi
